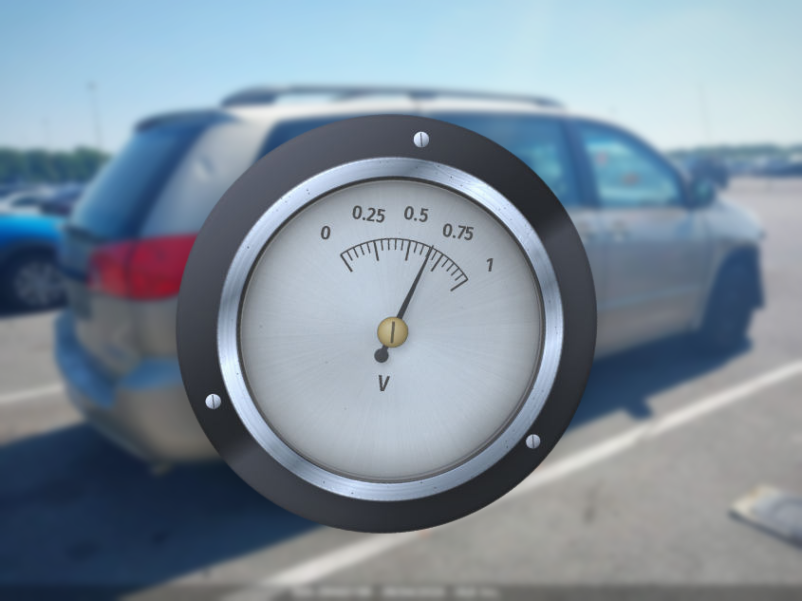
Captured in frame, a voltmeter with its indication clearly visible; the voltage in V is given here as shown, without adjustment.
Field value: 0.65 V
